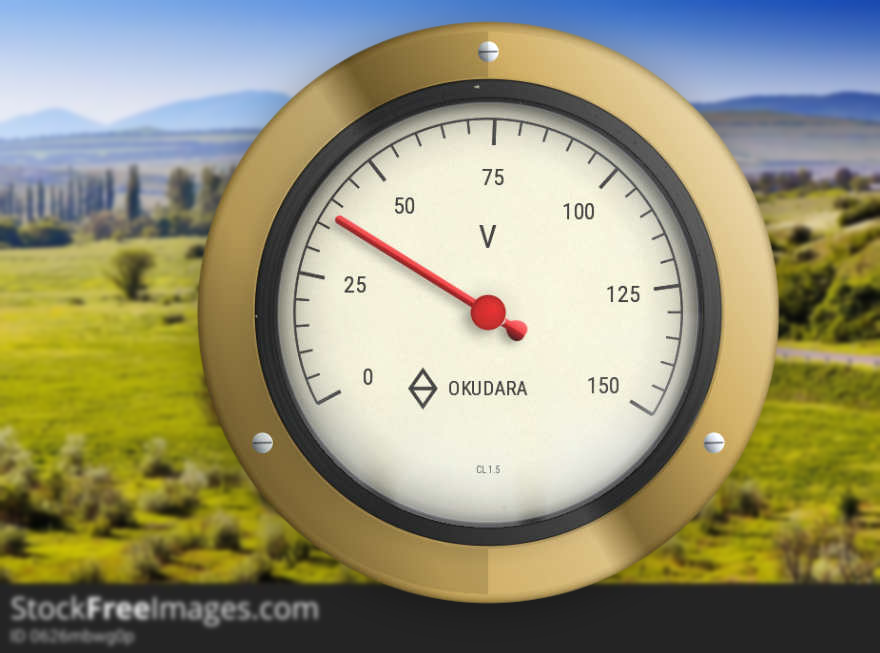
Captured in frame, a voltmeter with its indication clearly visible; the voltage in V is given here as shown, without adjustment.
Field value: 37.5 V
